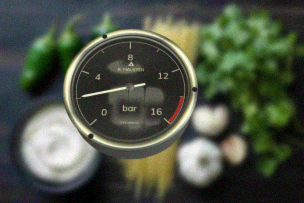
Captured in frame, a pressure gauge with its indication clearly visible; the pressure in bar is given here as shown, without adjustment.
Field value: 2 bar
